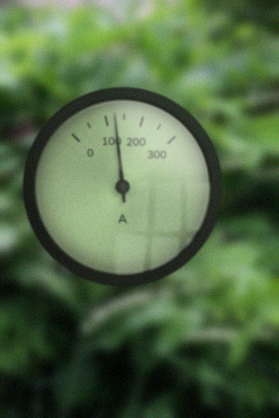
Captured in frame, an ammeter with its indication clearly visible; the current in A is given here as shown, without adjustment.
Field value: 125 A
